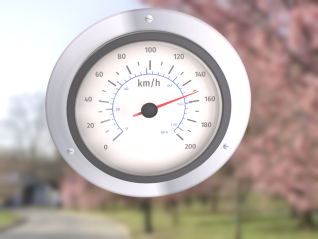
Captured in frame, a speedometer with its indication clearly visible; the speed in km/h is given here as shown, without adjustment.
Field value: 150 km/h
